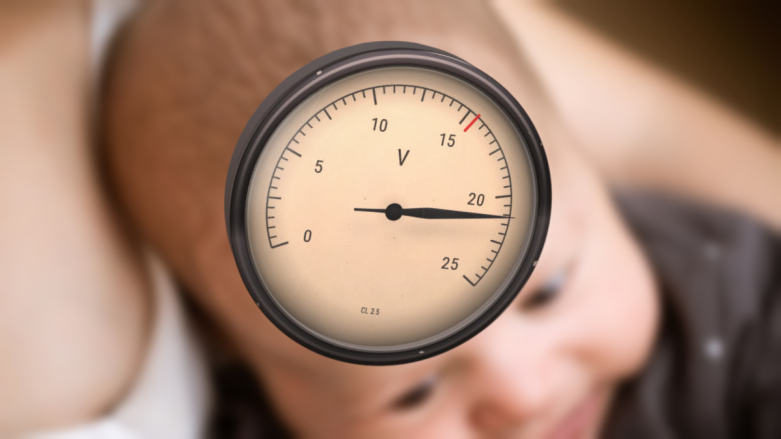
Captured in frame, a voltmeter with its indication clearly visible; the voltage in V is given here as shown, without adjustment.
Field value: 21 V
